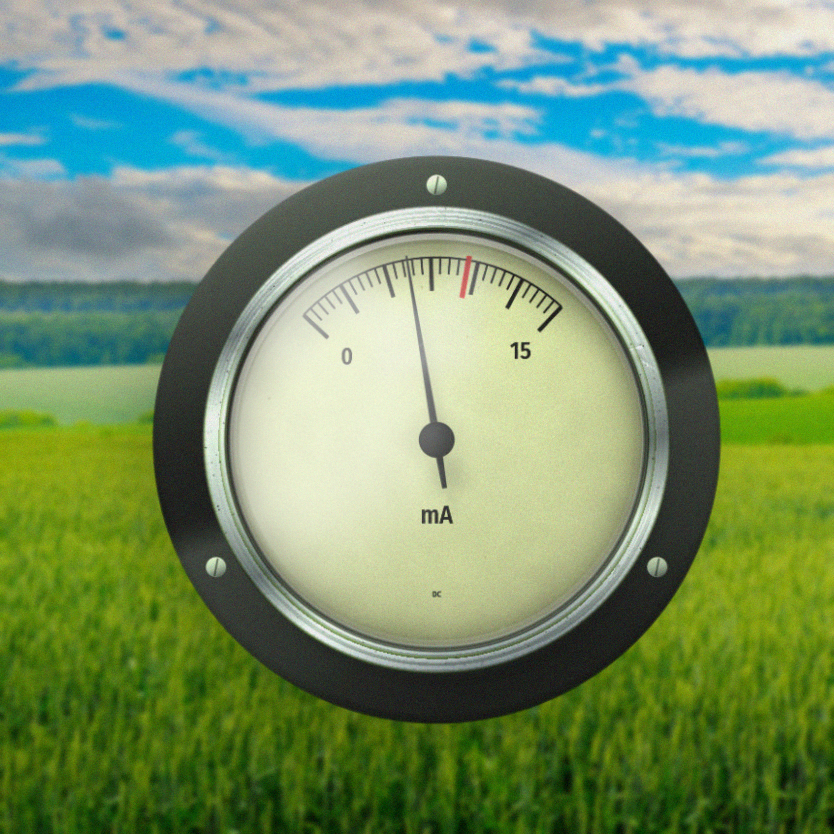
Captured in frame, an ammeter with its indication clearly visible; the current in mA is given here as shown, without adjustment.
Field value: 6.25 mA
